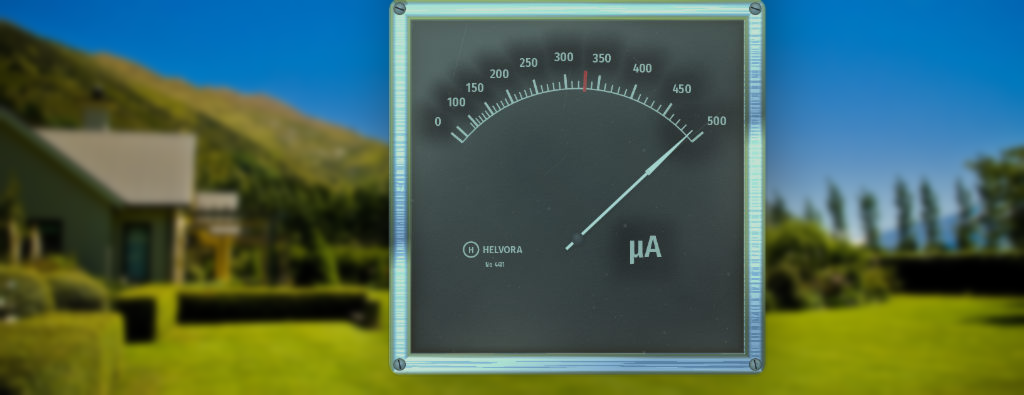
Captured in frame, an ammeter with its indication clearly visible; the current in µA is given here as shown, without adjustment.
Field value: 490 µA
